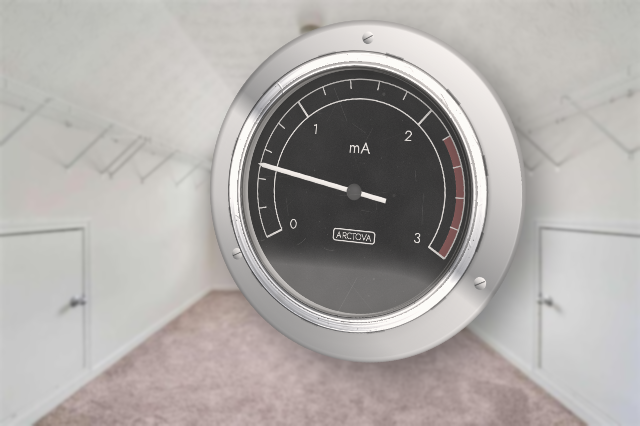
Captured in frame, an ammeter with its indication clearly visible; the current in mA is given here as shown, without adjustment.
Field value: 0.5 mA
